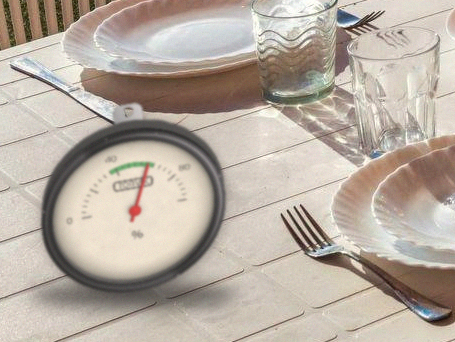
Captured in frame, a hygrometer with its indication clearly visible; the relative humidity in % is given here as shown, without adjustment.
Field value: 60 %
